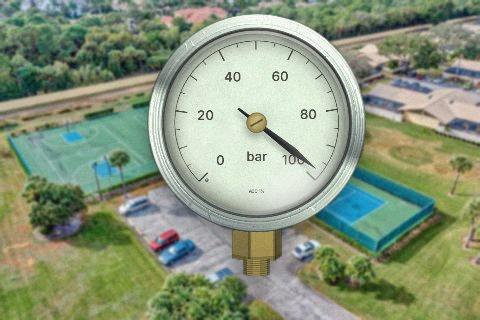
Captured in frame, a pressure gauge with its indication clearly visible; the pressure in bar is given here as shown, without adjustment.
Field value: 97.5 bar
